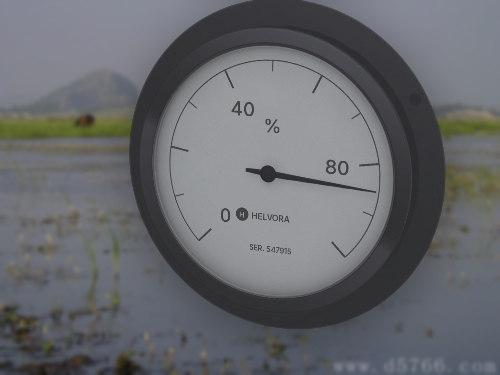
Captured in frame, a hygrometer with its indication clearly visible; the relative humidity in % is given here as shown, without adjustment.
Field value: 85 %
